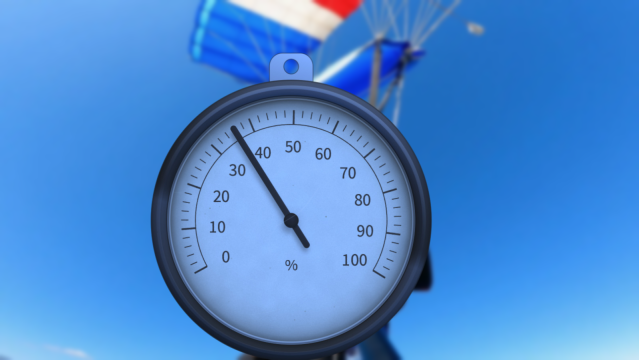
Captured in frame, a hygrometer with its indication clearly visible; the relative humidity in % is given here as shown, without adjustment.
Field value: 36 %
